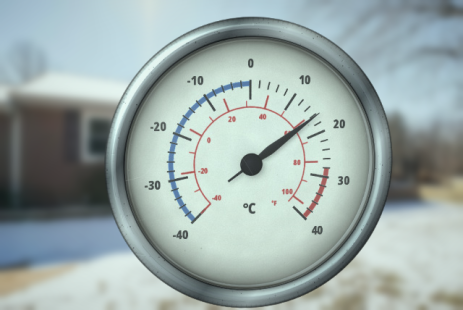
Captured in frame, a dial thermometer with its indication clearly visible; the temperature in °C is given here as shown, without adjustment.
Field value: 16 °C
